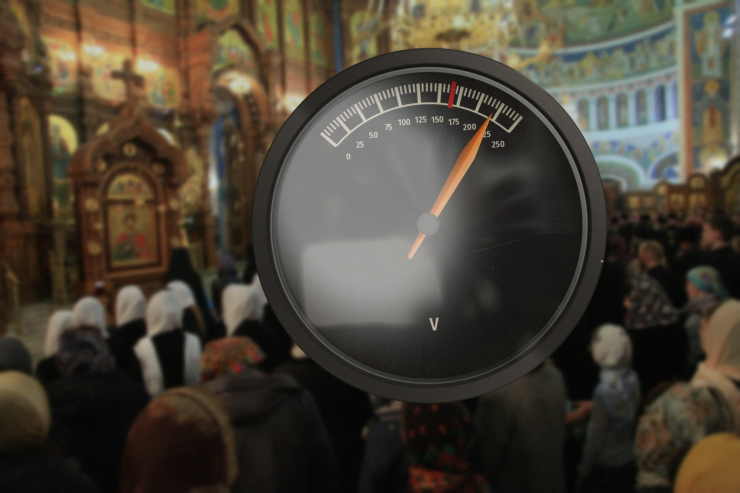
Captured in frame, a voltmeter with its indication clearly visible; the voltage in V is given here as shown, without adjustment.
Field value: 220 V
